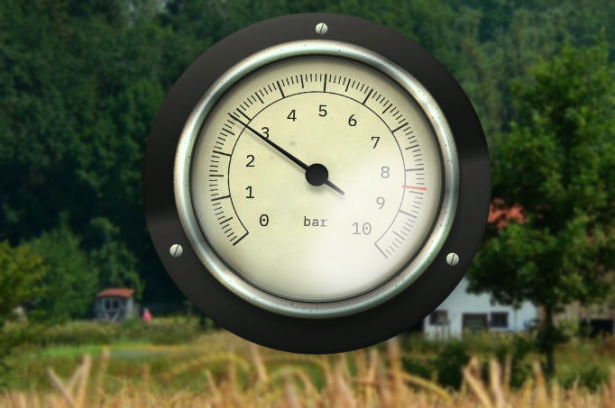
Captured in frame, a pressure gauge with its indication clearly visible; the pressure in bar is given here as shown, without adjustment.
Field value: 2.8 bar
